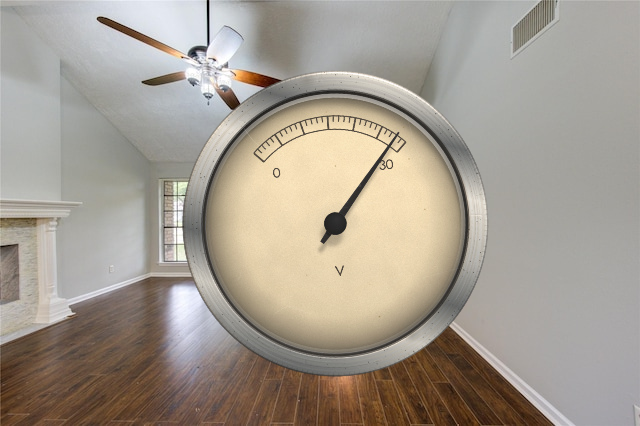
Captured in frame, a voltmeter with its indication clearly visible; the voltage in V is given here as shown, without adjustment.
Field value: 28 V
